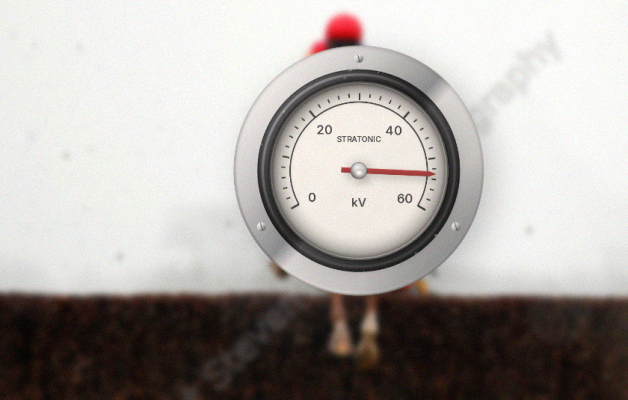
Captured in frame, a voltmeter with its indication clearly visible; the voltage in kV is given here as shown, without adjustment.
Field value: 53 kV
